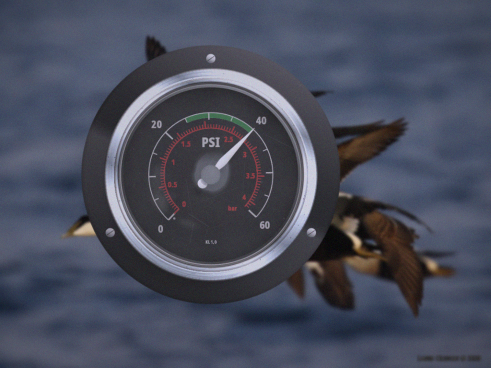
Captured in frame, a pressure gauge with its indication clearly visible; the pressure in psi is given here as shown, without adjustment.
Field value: 40 psi
